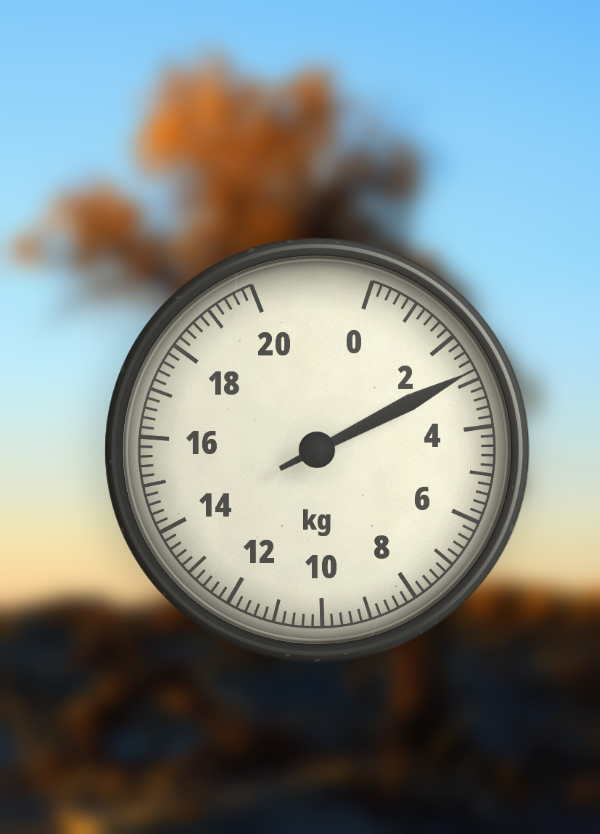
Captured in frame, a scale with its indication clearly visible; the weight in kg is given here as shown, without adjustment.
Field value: 2.8 kg
